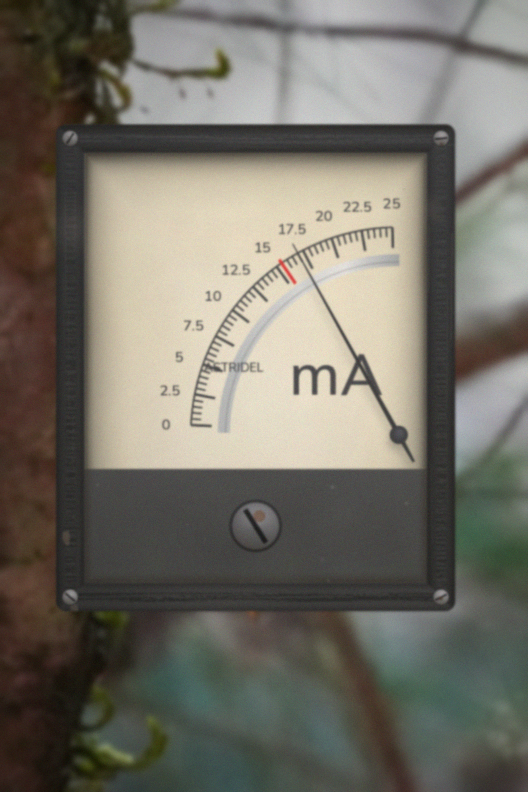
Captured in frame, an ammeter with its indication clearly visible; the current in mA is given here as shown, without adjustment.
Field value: 17 mA
